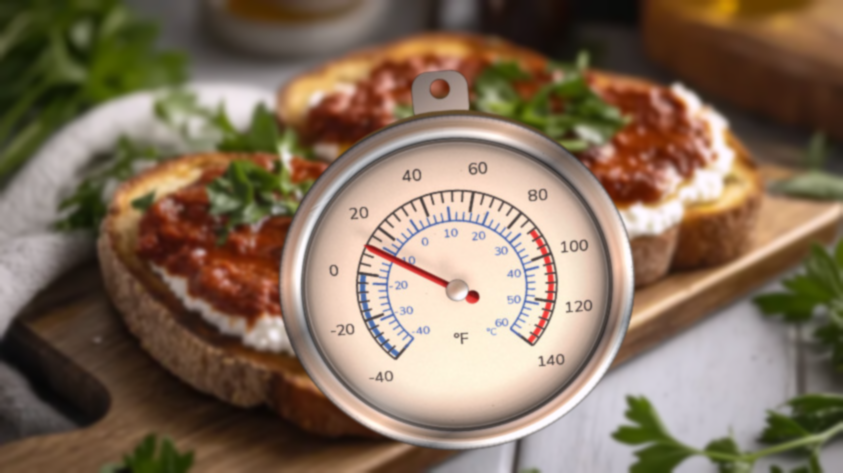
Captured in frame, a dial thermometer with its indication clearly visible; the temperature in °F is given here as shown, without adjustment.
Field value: 12 °F
